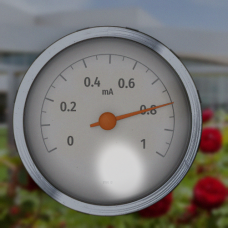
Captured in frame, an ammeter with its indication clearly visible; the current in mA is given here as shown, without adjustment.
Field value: 0.8 mA
